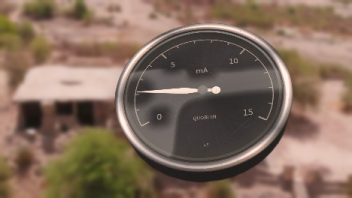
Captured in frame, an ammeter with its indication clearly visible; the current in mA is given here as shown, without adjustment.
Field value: 2 mA
